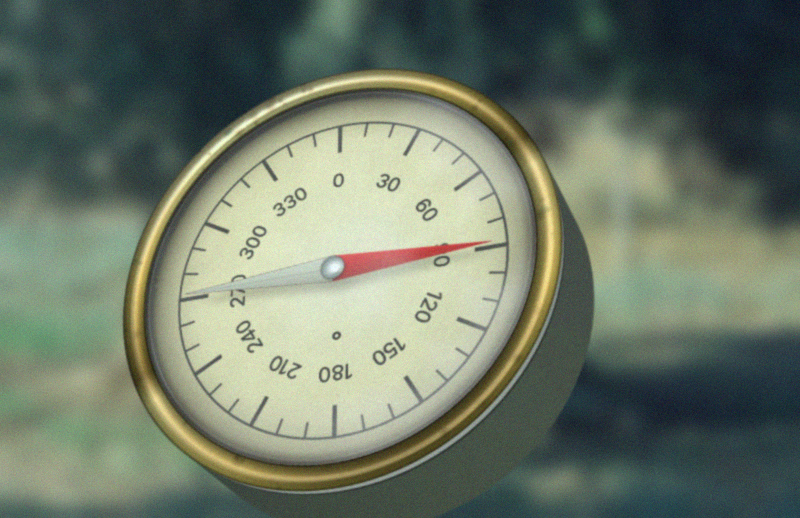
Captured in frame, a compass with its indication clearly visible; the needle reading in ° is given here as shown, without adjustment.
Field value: 90 °
